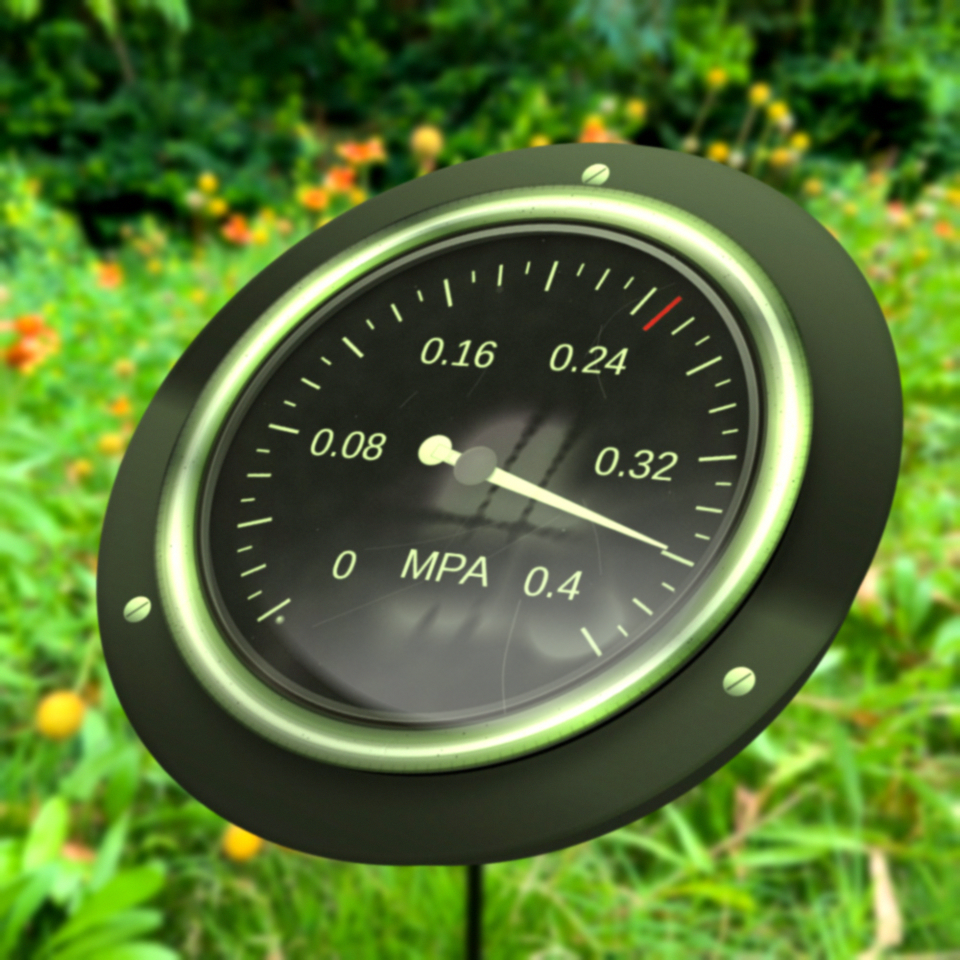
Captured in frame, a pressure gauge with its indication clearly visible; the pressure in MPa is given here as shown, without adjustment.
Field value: 0.36 MPa
